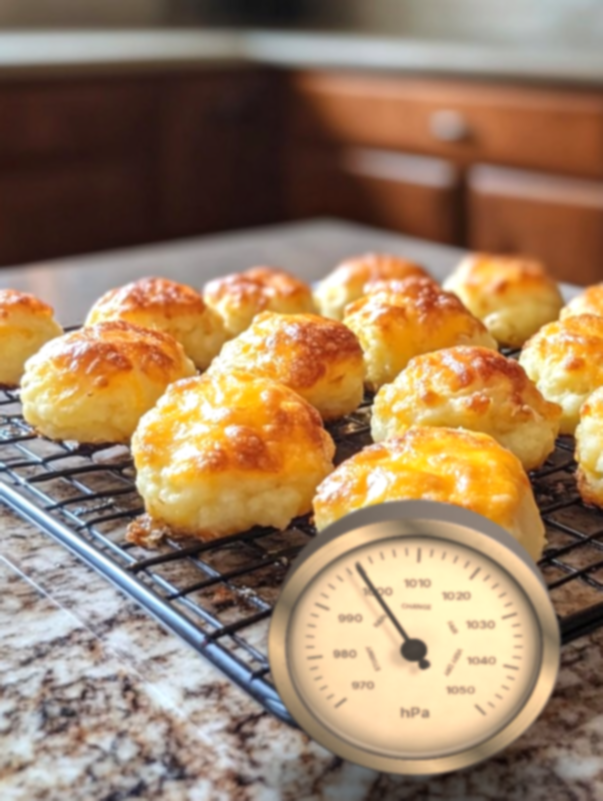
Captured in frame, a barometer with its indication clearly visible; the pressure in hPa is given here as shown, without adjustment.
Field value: 1000 hPa
